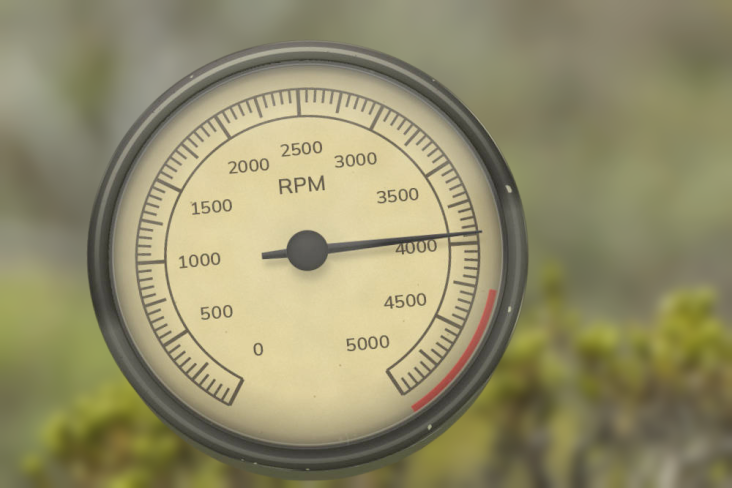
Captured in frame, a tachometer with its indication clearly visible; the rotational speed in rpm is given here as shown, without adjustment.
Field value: 3950 rpm
